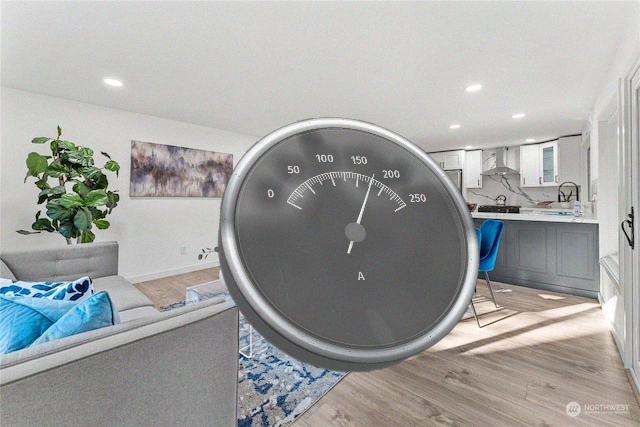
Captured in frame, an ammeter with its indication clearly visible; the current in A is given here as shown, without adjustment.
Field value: 175 A
